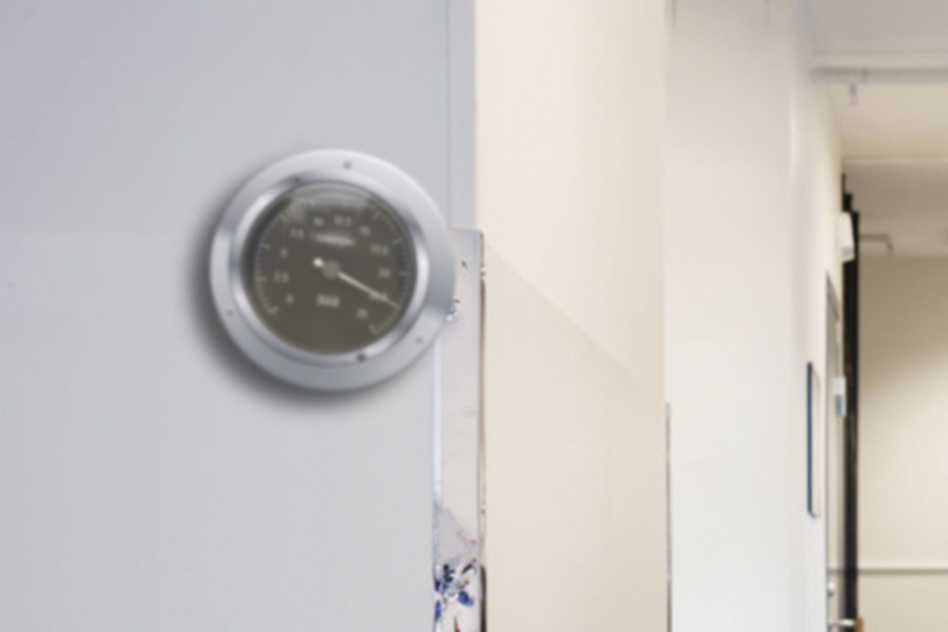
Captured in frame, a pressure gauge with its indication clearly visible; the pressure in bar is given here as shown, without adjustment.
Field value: 22.5 bar
